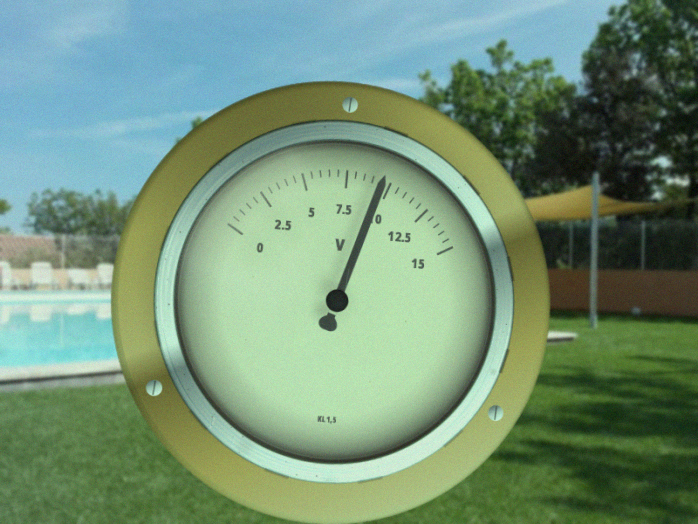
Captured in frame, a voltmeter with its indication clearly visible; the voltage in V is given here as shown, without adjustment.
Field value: 9.5 V
